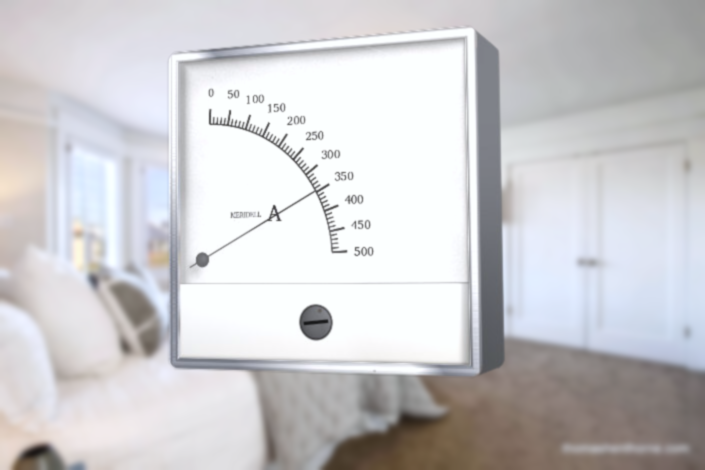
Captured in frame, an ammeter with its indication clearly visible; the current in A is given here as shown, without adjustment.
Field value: 350 A
